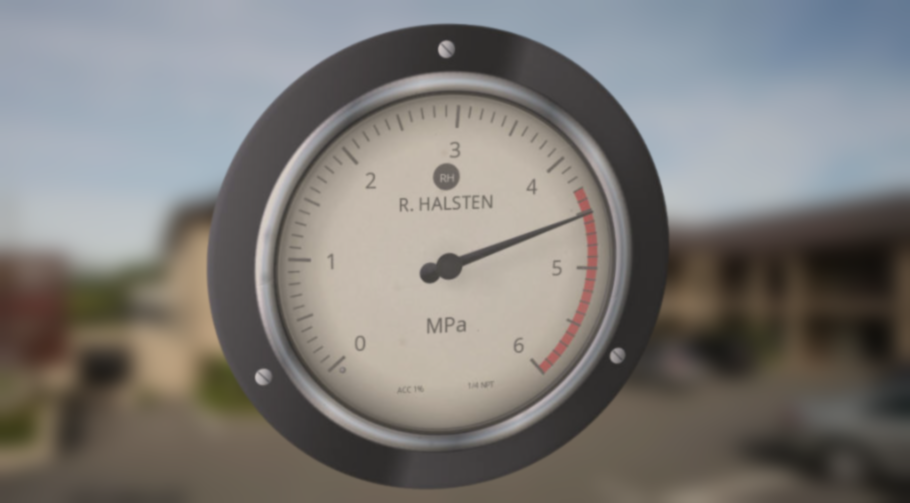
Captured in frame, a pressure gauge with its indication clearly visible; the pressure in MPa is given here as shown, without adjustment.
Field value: 4.5 MPa
